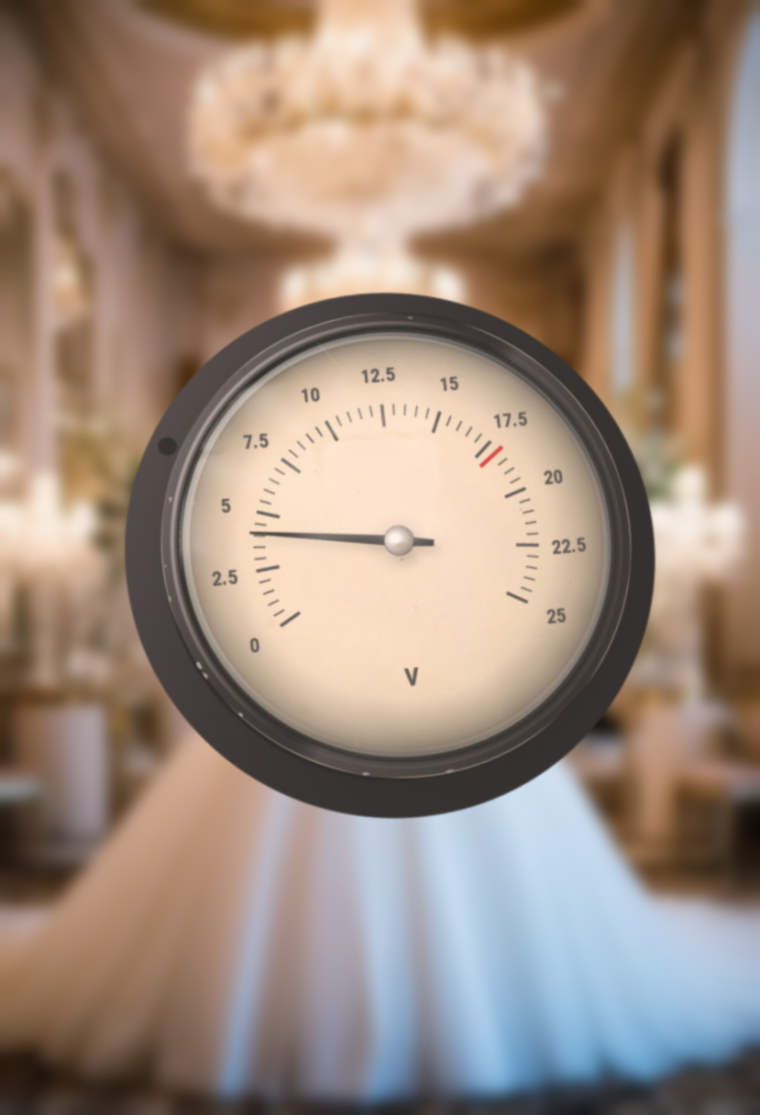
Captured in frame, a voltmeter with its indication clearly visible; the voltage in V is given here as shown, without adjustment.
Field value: 4 V
